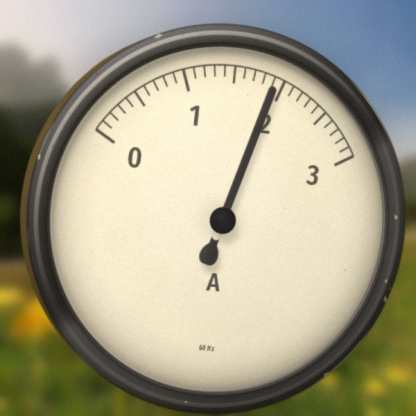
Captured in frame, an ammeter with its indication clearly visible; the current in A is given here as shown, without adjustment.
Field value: 1.9 A
